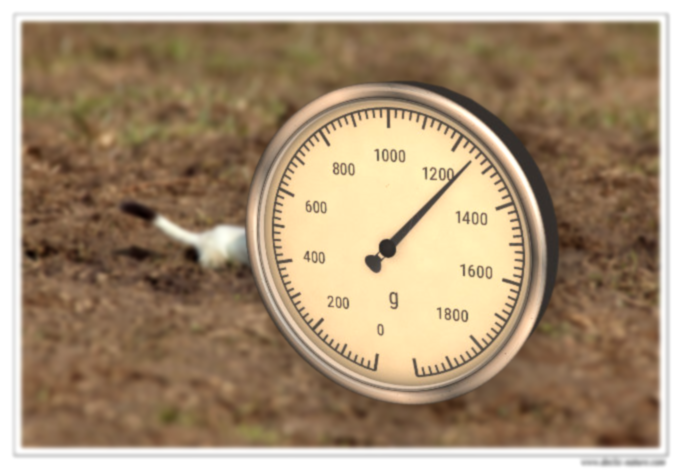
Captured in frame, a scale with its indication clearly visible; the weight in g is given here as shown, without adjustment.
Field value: 1260 g
